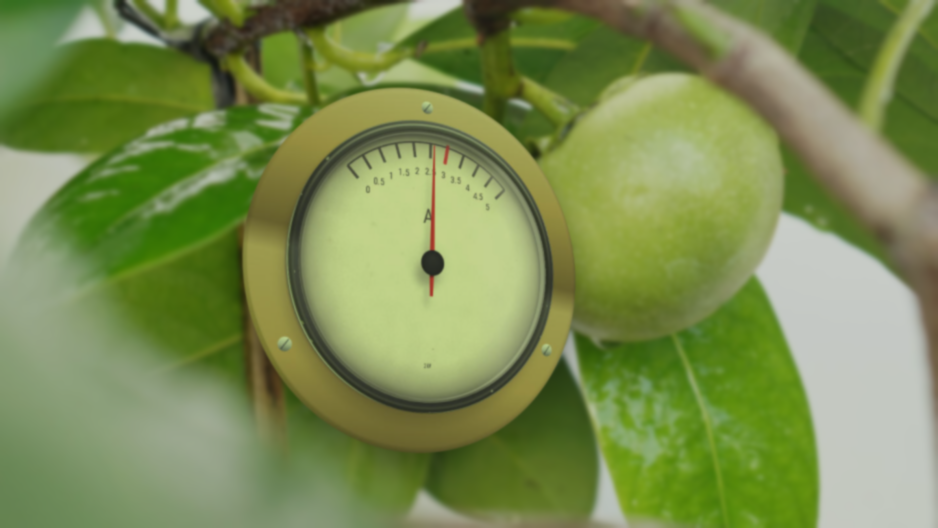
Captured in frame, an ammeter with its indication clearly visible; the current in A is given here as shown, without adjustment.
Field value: 2.5 A
